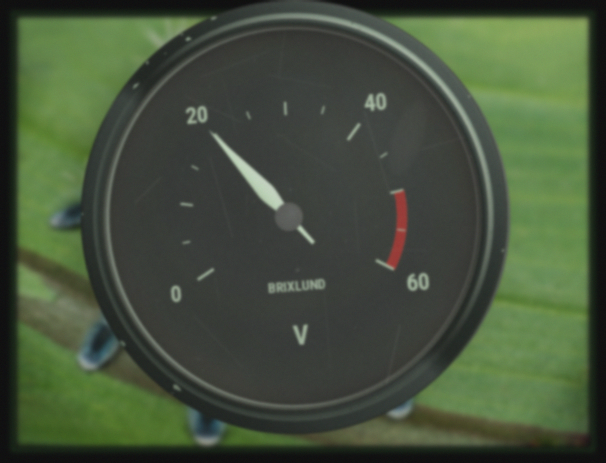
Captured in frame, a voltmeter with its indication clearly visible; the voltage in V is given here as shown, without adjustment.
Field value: 20 V
